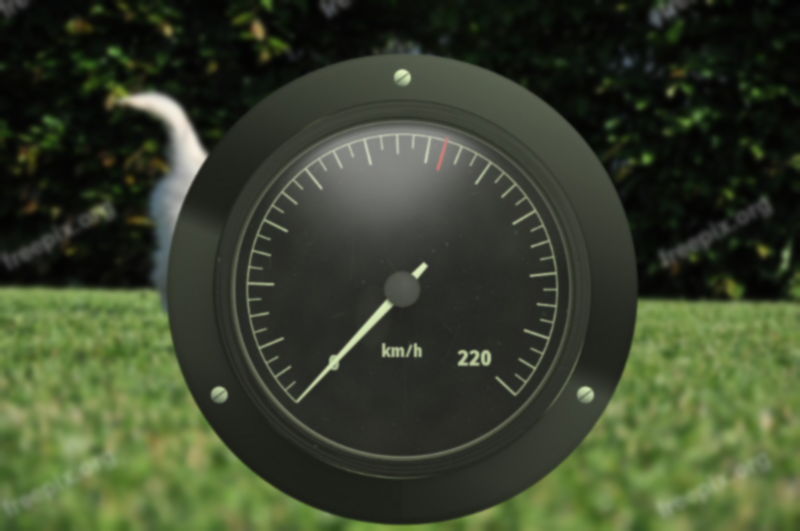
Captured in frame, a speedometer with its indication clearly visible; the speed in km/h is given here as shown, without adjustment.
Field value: 0 km/h
